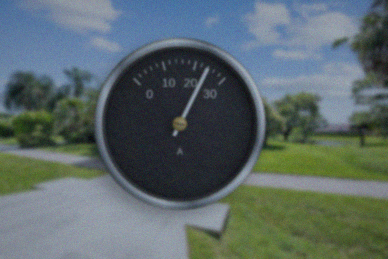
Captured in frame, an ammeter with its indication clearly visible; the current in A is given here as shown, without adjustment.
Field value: 24 A
